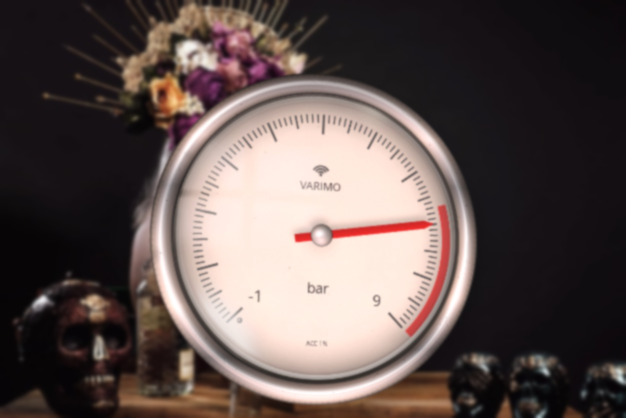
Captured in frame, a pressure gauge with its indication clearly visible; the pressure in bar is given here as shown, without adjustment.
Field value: 7 bar
